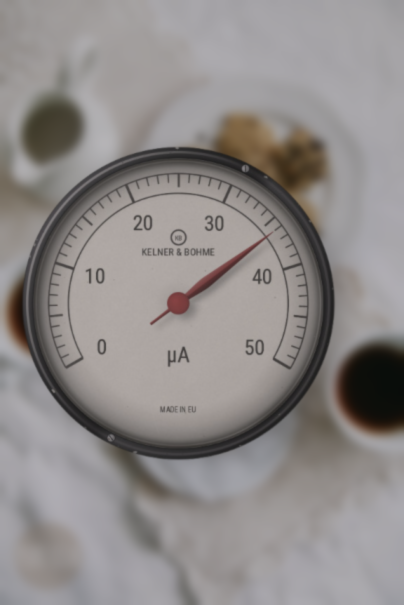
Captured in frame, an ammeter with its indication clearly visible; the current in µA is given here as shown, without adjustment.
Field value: 36 µA
